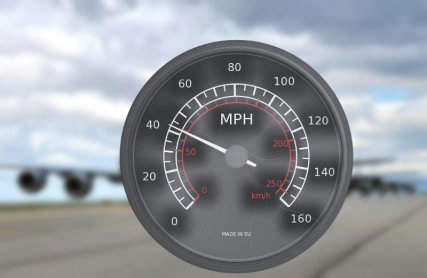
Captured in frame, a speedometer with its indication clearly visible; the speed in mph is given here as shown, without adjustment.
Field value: 42.5 mph
